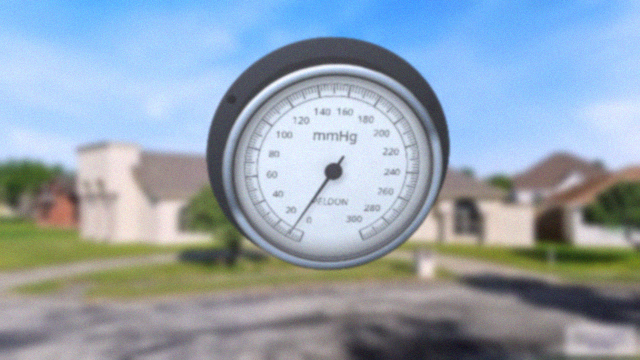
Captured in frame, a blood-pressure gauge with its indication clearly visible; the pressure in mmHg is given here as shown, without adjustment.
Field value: 10 mmHg
